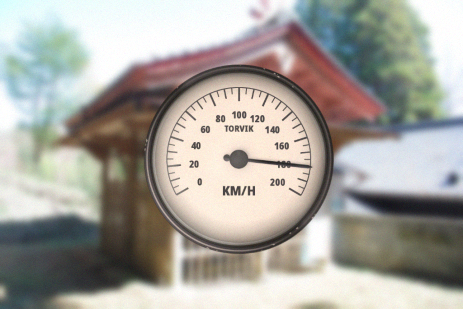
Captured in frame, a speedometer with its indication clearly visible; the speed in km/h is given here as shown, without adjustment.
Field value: 180 km/h
